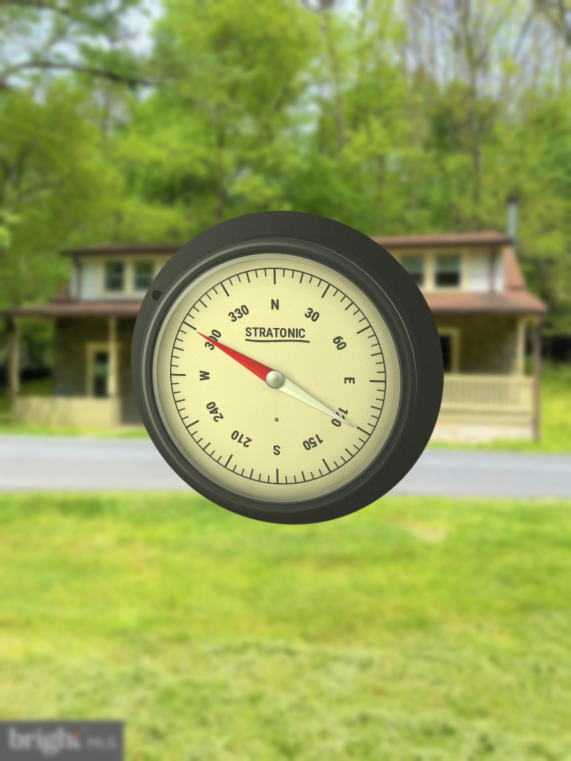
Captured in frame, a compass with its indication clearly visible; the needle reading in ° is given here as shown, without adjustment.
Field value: 300 °
